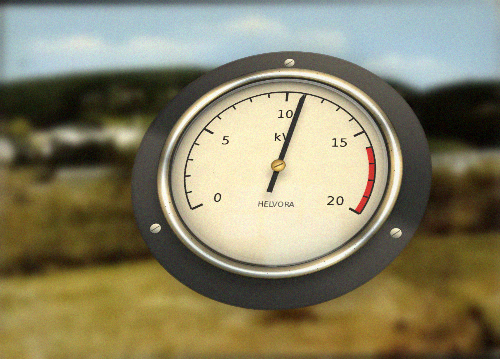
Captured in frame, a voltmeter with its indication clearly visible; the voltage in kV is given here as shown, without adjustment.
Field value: 11 kV
